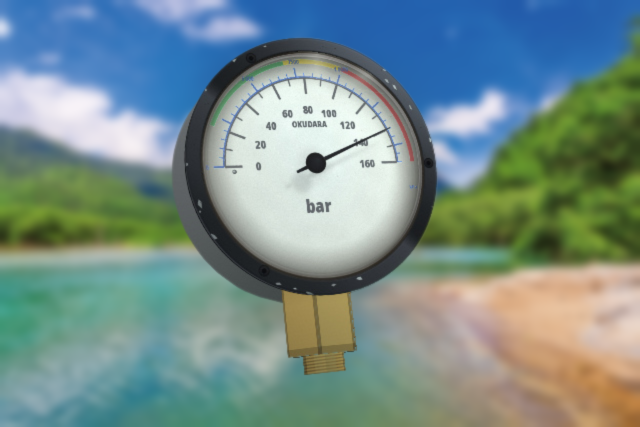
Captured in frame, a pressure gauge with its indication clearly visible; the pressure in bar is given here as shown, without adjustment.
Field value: 140 bar
